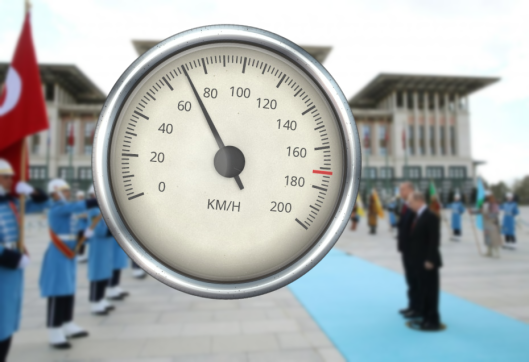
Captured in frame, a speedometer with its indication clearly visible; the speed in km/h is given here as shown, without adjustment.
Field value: 70 km/h
